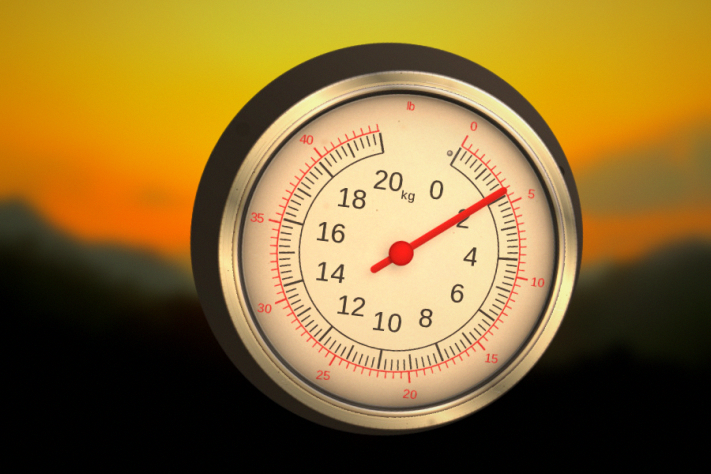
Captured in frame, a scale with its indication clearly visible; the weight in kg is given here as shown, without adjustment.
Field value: 1.8 kg
